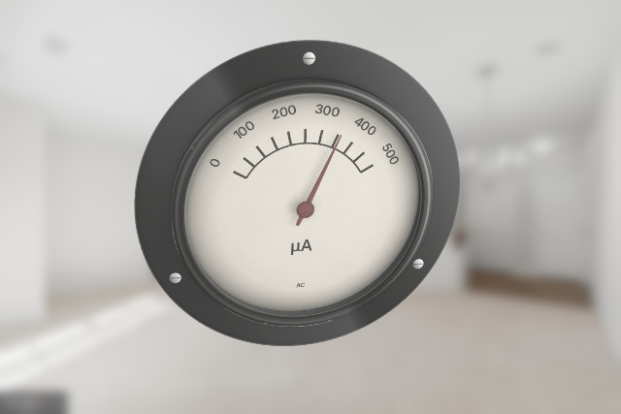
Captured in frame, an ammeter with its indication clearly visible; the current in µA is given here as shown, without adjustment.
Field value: 350 µA
